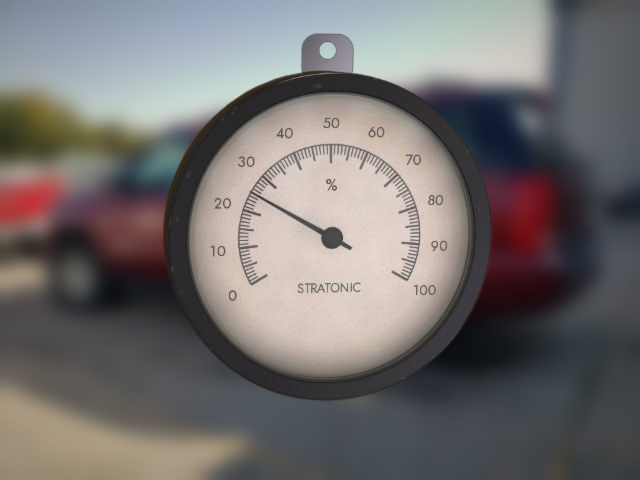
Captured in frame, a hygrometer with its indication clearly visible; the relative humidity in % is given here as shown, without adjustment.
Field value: 25 %
